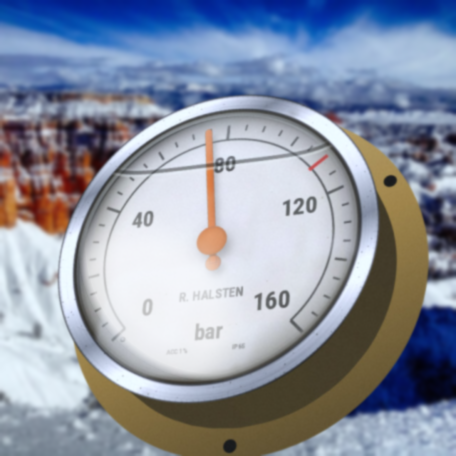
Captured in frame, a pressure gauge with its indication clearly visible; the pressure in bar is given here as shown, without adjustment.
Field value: 75 bar
